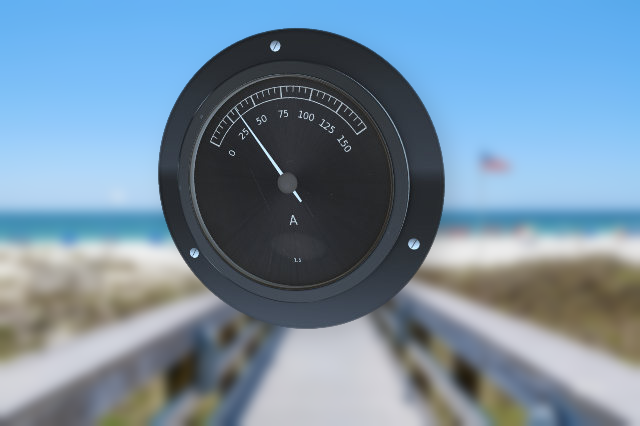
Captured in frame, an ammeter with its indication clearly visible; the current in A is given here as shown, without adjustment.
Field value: 35 A
